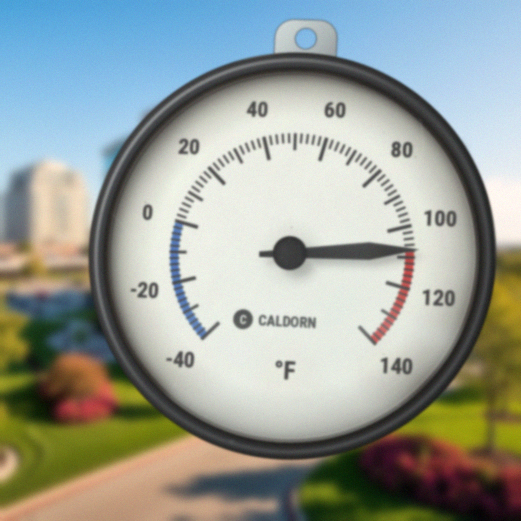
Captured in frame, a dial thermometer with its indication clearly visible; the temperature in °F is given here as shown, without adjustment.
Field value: 108 °F
